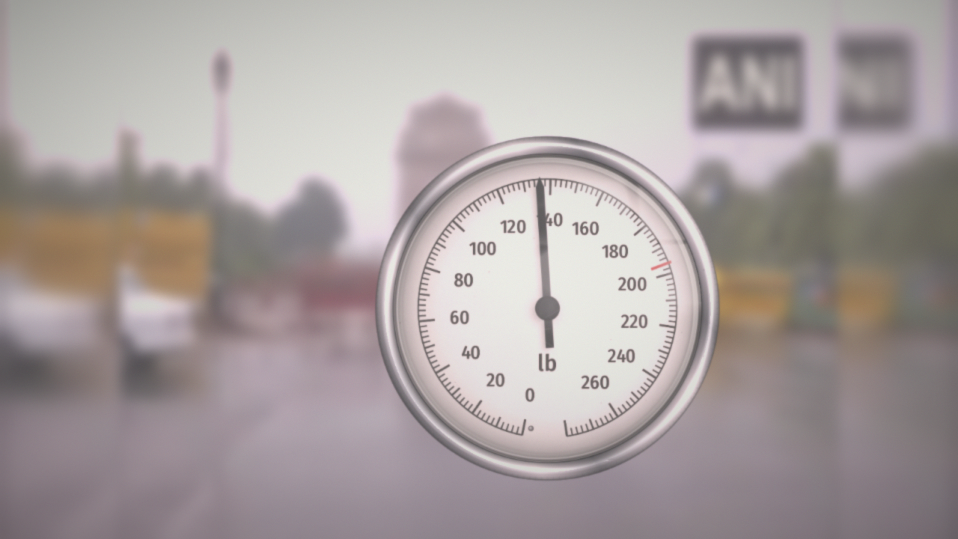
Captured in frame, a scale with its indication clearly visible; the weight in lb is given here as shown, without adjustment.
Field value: 136 lb
